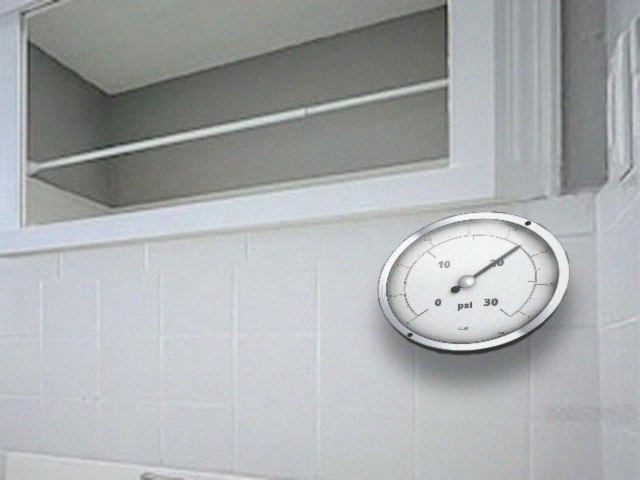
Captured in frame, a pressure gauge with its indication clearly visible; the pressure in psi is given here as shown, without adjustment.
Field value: 20 psi
